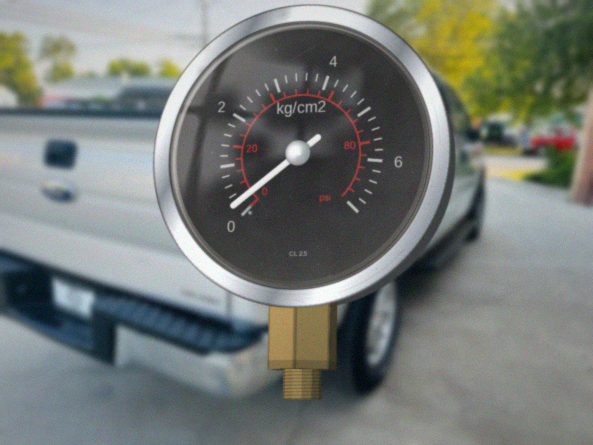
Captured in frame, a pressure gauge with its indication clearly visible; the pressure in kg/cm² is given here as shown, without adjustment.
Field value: 0.2 kg/cm²
